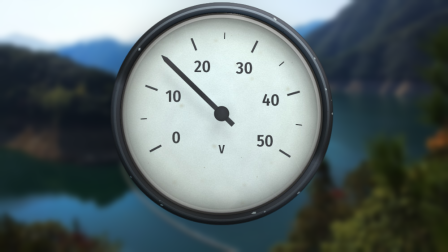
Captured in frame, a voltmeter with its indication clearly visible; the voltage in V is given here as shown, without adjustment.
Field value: 15 V
